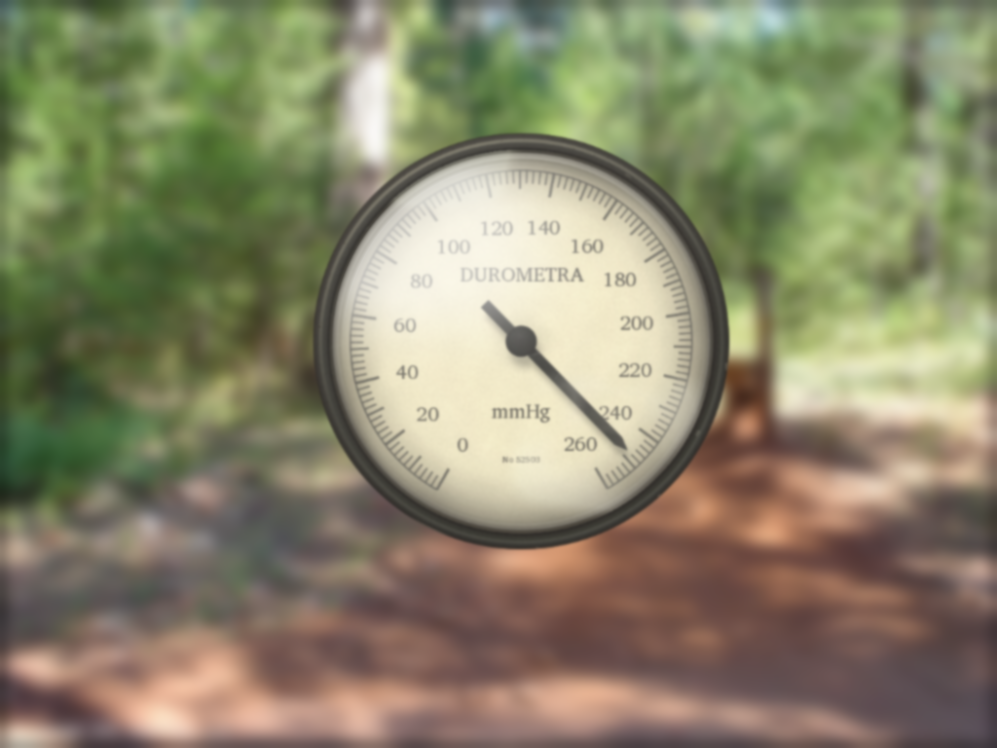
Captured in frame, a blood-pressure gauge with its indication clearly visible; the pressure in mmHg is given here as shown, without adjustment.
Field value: 248 mmHg
